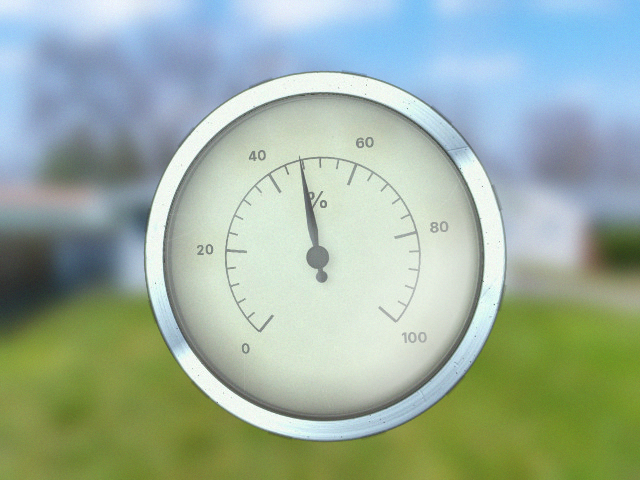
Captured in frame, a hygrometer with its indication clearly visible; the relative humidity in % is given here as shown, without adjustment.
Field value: 48 %
